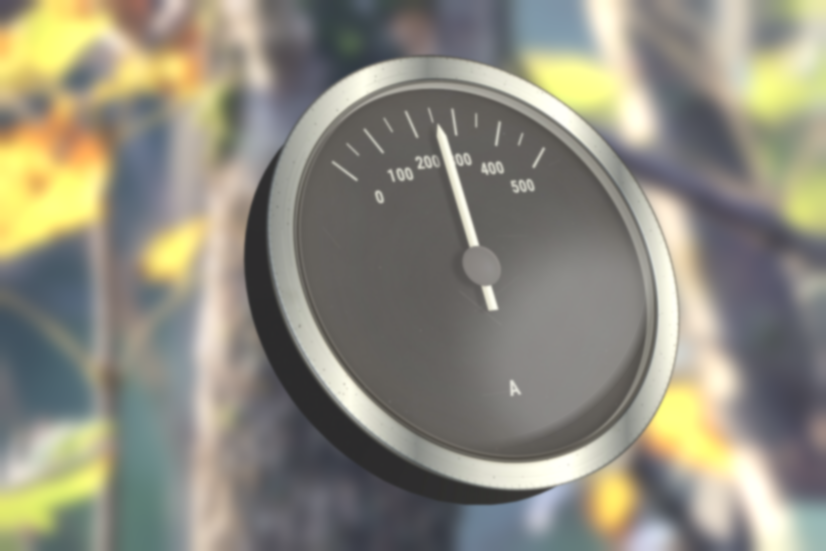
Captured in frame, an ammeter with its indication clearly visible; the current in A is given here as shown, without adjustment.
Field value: 250 A
